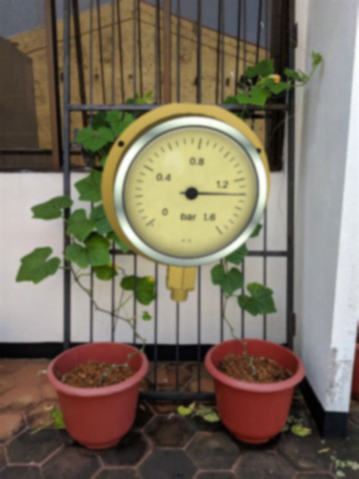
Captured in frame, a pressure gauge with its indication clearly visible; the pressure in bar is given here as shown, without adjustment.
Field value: 1.3 bar
